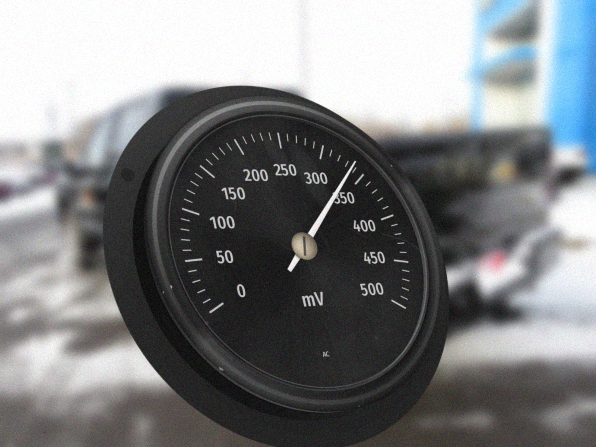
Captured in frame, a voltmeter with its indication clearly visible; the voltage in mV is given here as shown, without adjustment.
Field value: 335 mV
